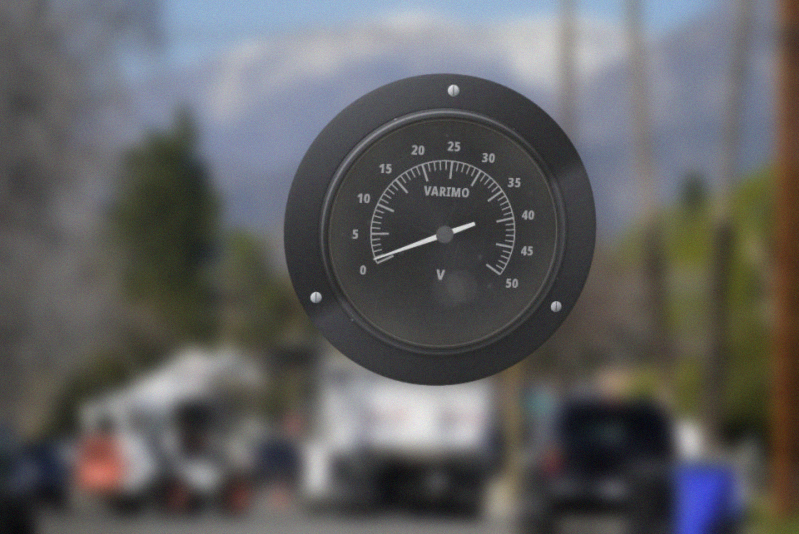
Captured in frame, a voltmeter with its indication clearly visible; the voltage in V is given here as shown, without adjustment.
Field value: 1 V
